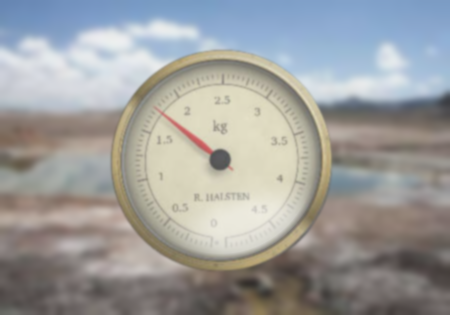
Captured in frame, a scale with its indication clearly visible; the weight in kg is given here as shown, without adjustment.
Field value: 1.75 kg
